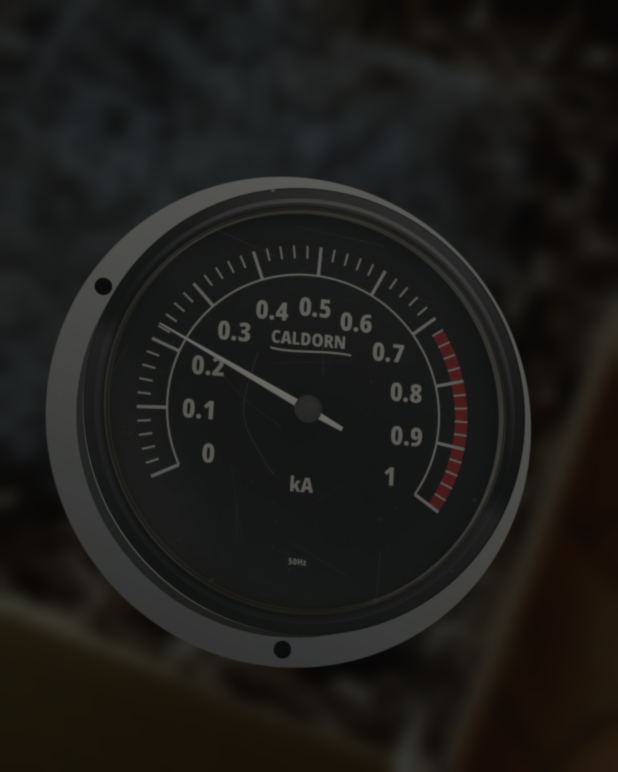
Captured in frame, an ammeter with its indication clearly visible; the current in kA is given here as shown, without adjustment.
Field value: 0.22 kA
